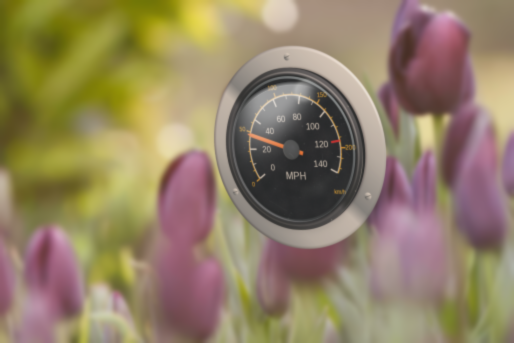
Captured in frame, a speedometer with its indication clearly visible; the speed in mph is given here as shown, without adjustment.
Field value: 30 mph
